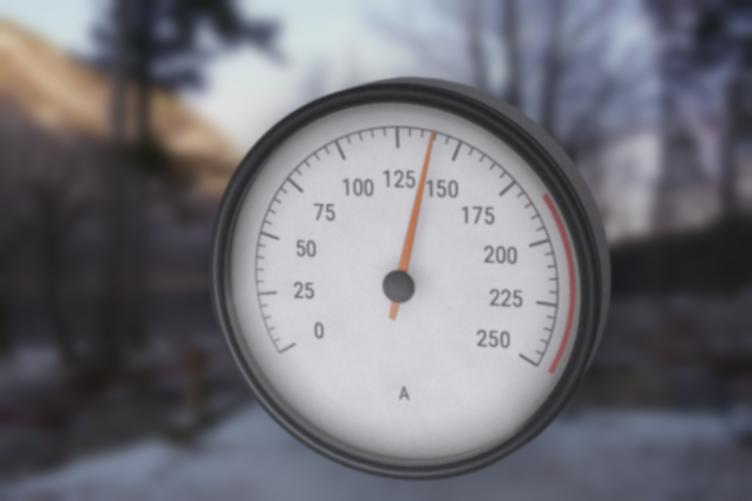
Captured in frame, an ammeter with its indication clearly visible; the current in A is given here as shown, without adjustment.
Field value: 140 A
